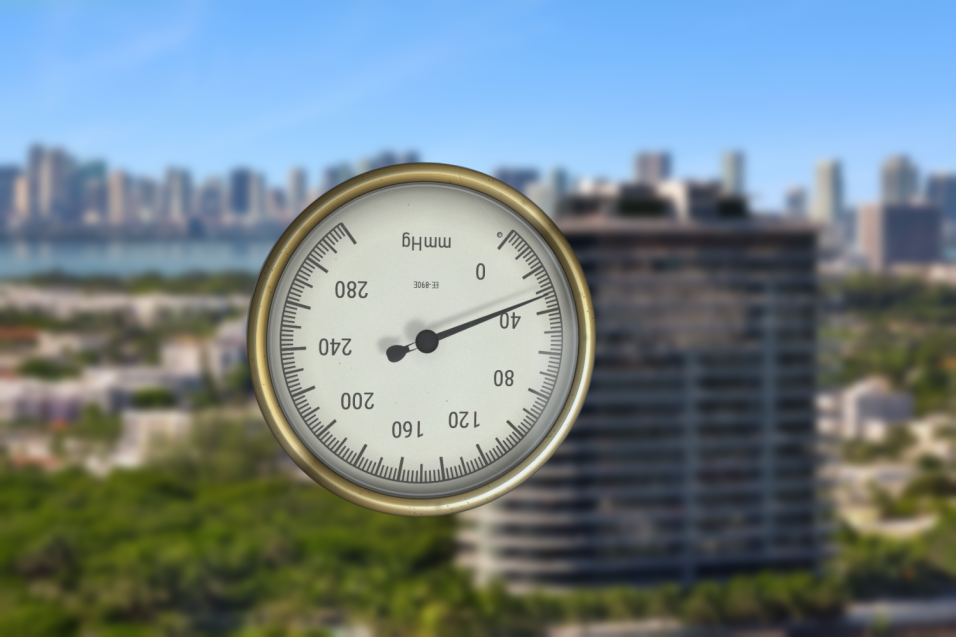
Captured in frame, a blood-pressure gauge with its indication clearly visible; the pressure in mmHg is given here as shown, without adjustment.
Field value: 32 mmHg
